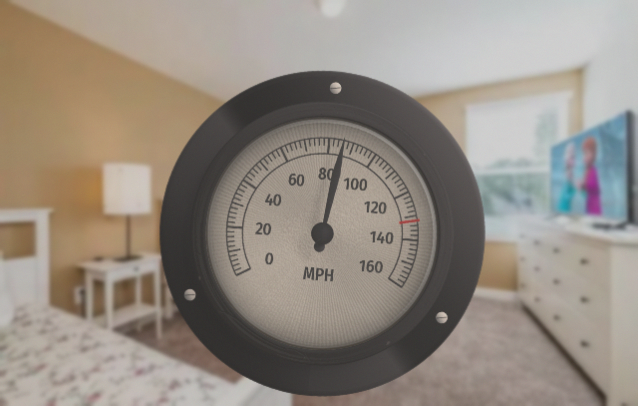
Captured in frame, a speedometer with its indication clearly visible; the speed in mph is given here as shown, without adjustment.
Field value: 86 mph
